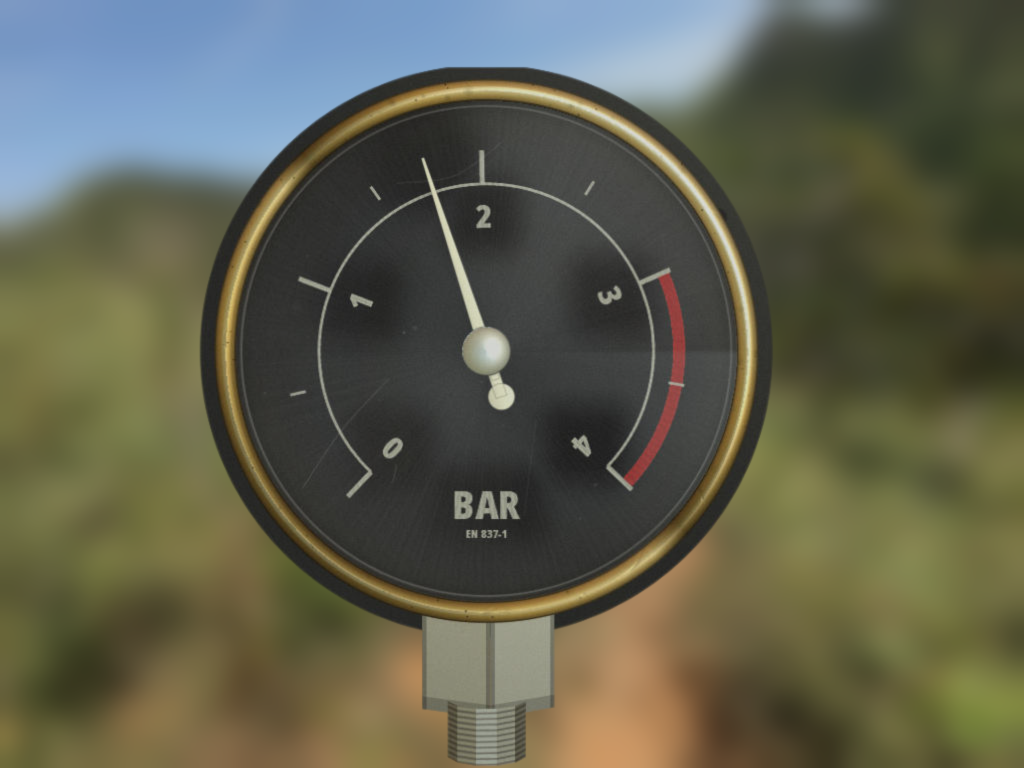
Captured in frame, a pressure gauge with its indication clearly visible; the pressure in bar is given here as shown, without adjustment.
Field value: 1.75 bar
